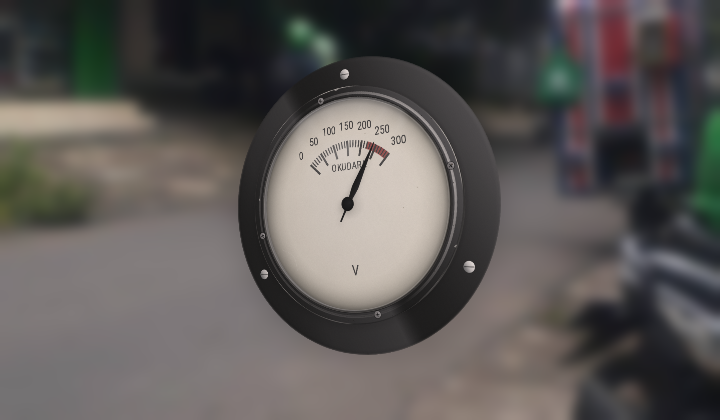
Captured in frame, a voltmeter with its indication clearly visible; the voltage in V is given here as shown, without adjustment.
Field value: 250 V
